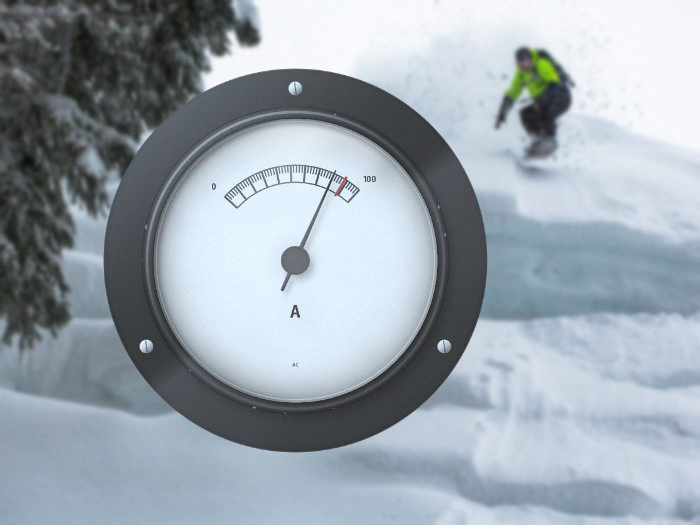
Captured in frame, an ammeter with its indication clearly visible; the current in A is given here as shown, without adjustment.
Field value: 80 A
